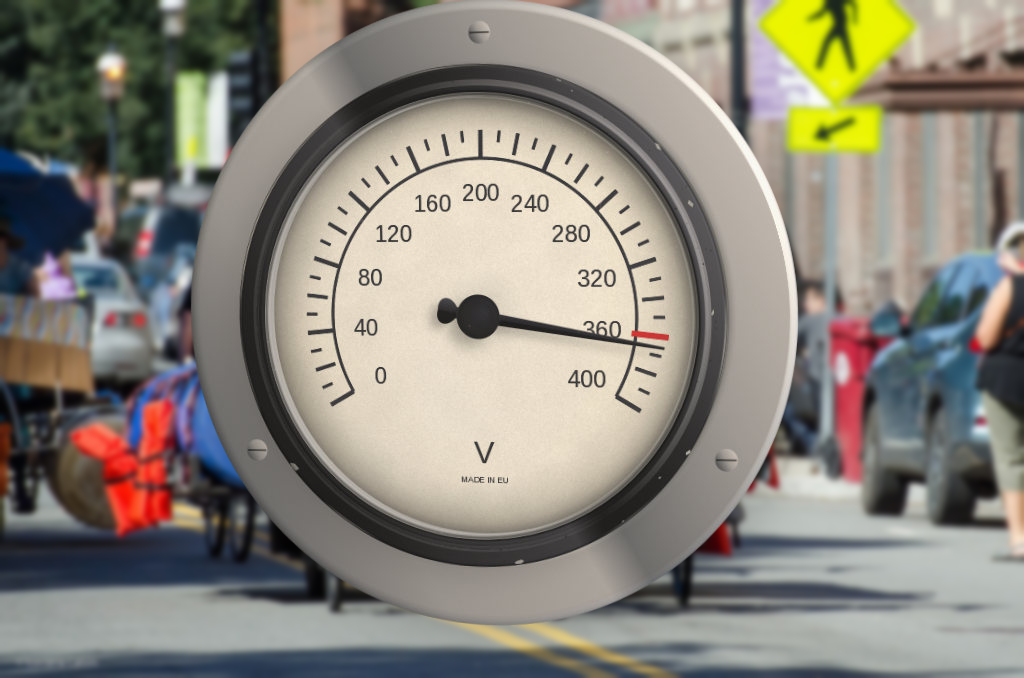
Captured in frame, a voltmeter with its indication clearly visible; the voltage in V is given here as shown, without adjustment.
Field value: 365 V
